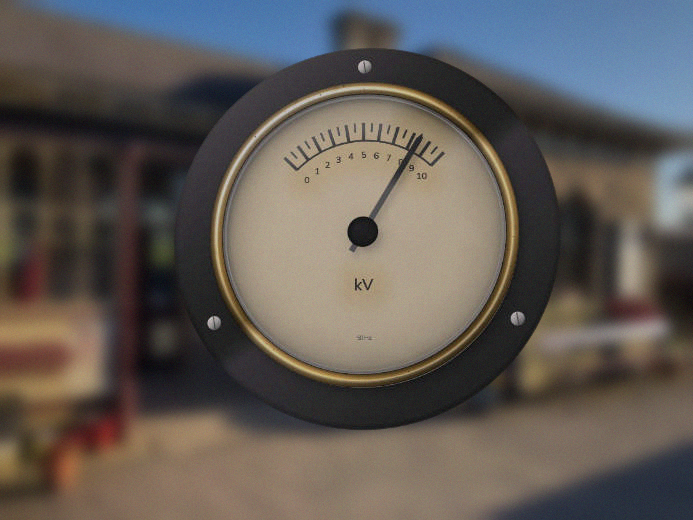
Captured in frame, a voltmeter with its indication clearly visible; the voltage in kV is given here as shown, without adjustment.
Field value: 8.5 kV
